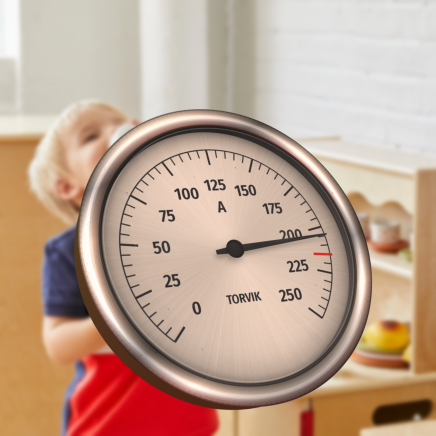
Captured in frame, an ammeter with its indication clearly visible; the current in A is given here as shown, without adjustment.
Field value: 205 A
